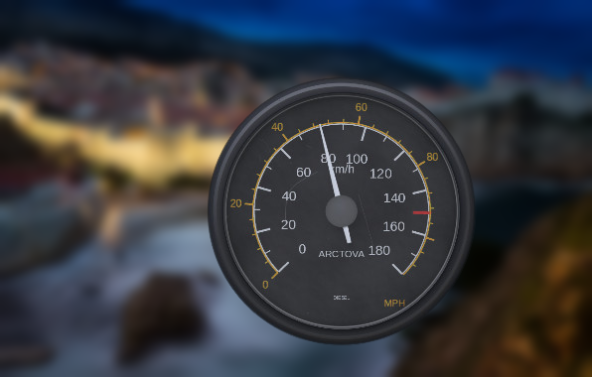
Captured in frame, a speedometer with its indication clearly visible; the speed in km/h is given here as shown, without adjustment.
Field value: 80 km/h
